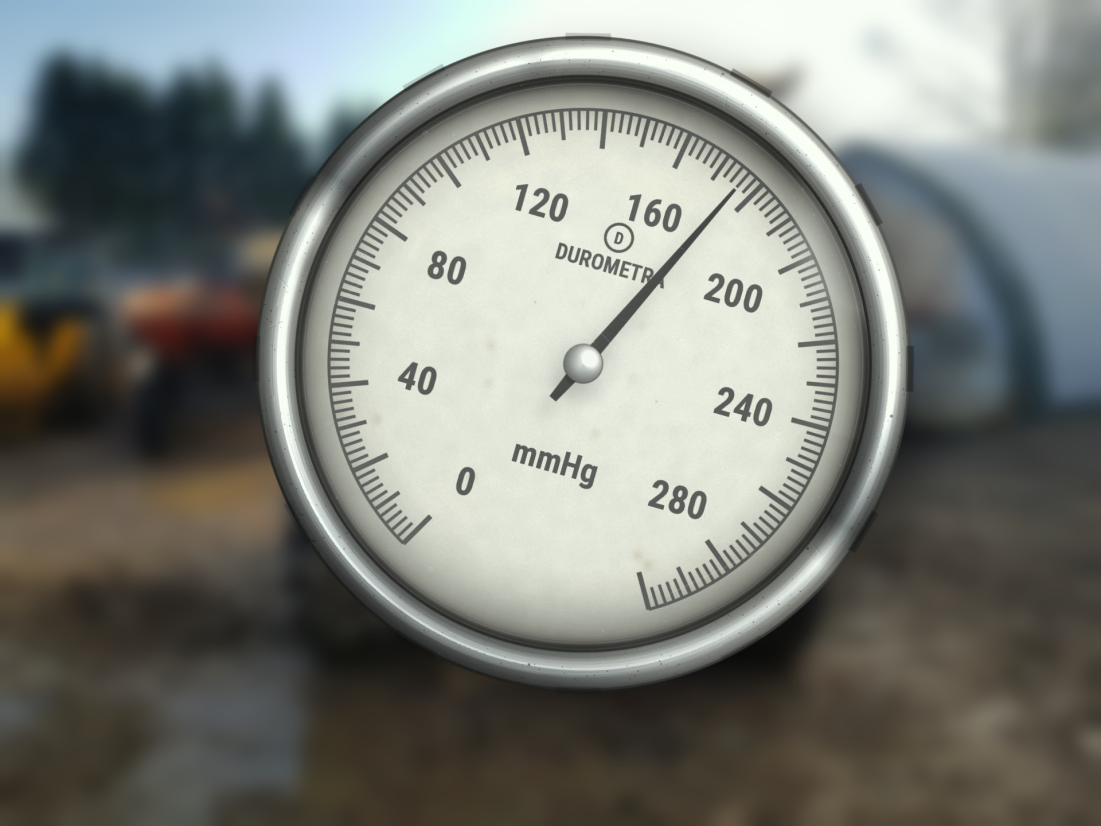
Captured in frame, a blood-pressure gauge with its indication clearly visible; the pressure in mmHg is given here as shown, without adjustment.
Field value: 176 mmHg
